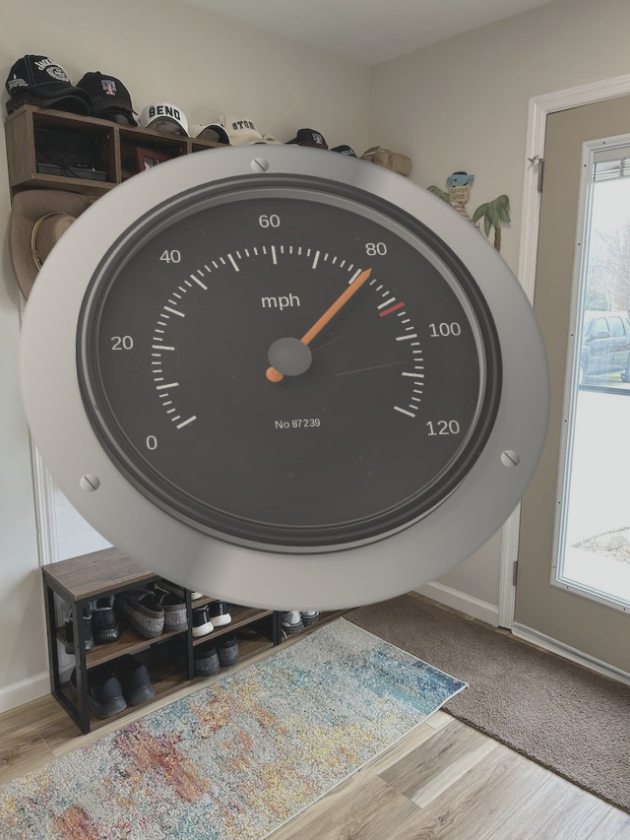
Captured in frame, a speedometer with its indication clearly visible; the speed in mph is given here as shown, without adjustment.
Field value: 82 mph
